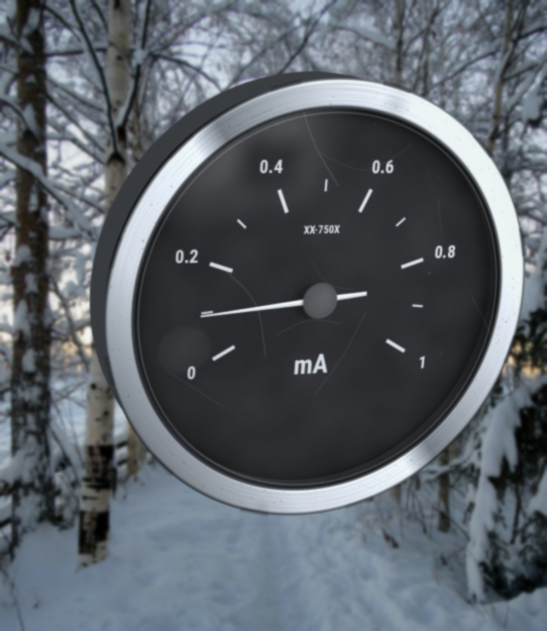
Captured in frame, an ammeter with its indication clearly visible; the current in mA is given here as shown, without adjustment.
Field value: 0.1 mA
